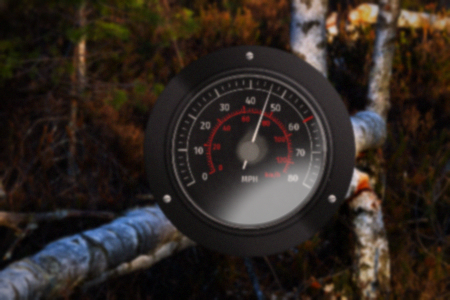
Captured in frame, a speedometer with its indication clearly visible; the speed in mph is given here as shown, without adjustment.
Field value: 46 mph
